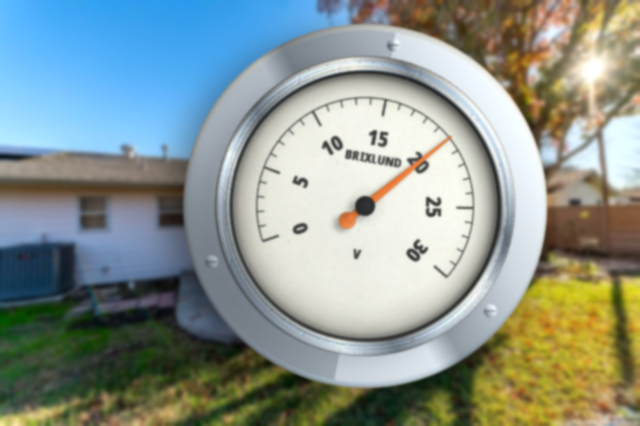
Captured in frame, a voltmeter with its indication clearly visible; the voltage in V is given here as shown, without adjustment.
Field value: 20 V
